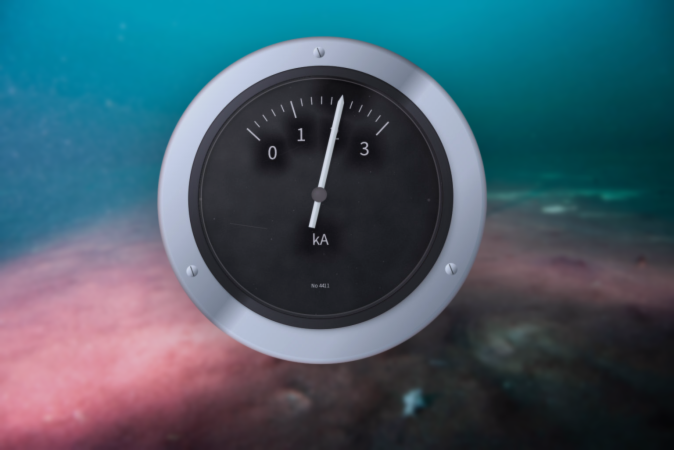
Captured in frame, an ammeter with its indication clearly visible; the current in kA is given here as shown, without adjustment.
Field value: 2 kA
